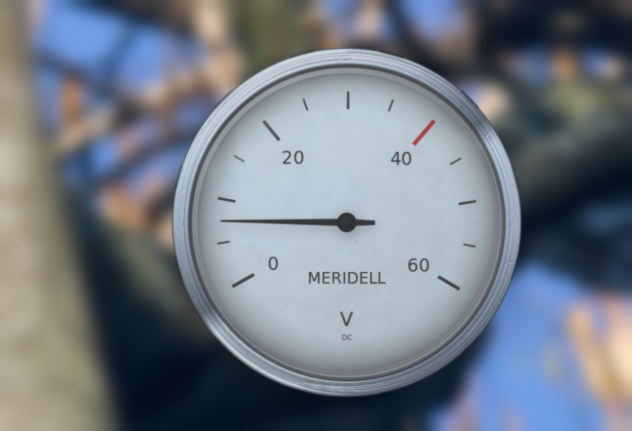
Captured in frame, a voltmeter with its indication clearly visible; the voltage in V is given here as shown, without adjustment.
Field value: 7.5 V
